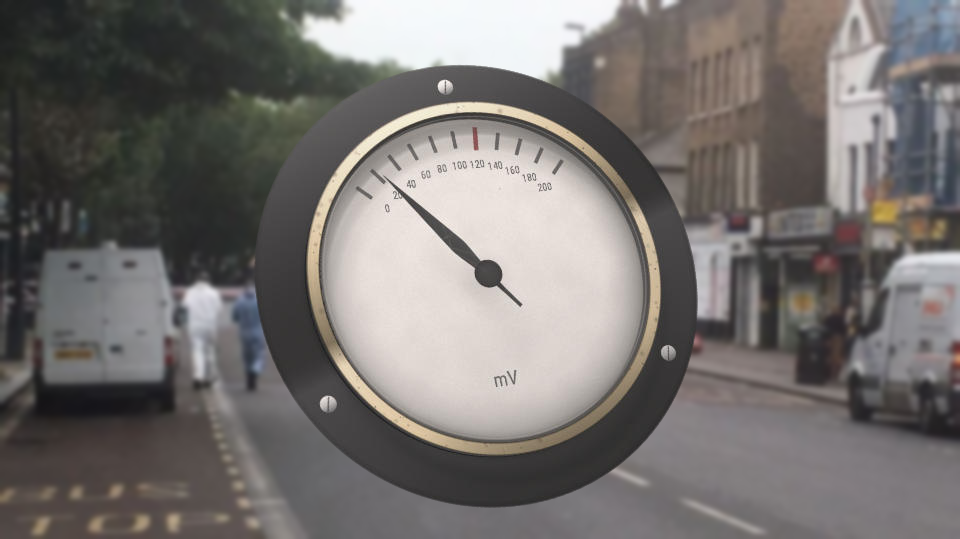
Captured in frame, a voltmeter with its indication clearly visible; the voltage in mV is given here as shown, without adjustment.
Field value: 20 mV
